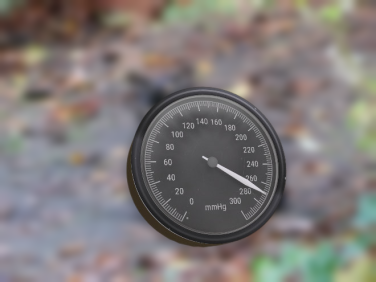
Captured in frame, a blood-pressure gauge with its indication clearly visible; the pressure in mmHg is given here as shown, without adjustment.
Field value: 270 mmHg
